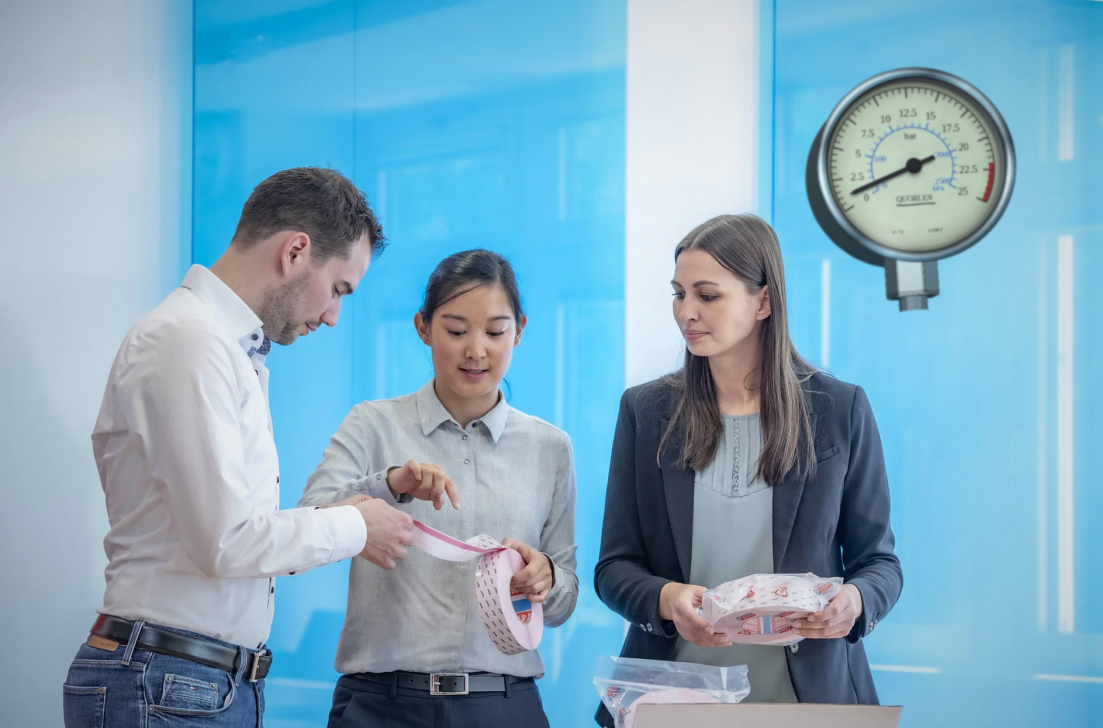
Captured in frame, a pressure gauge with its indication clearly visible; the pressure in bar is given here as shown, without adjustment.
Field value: 1 bar
